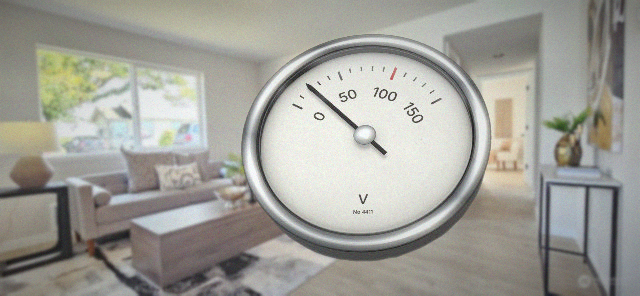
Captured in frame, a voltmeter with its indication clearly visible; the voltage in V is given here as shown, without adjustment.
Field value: 20 V
